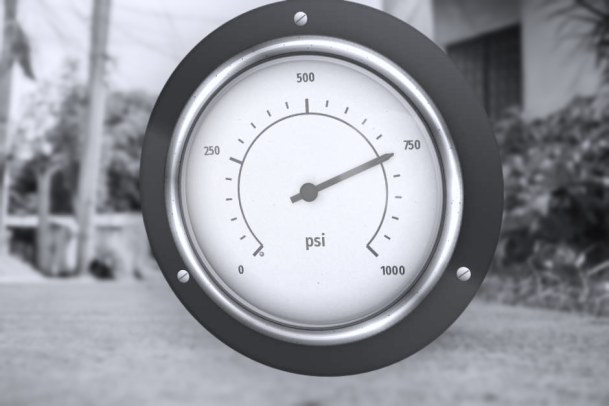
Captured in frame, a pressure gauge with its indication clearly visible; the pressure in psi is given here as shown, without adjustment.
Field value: 750 psi
